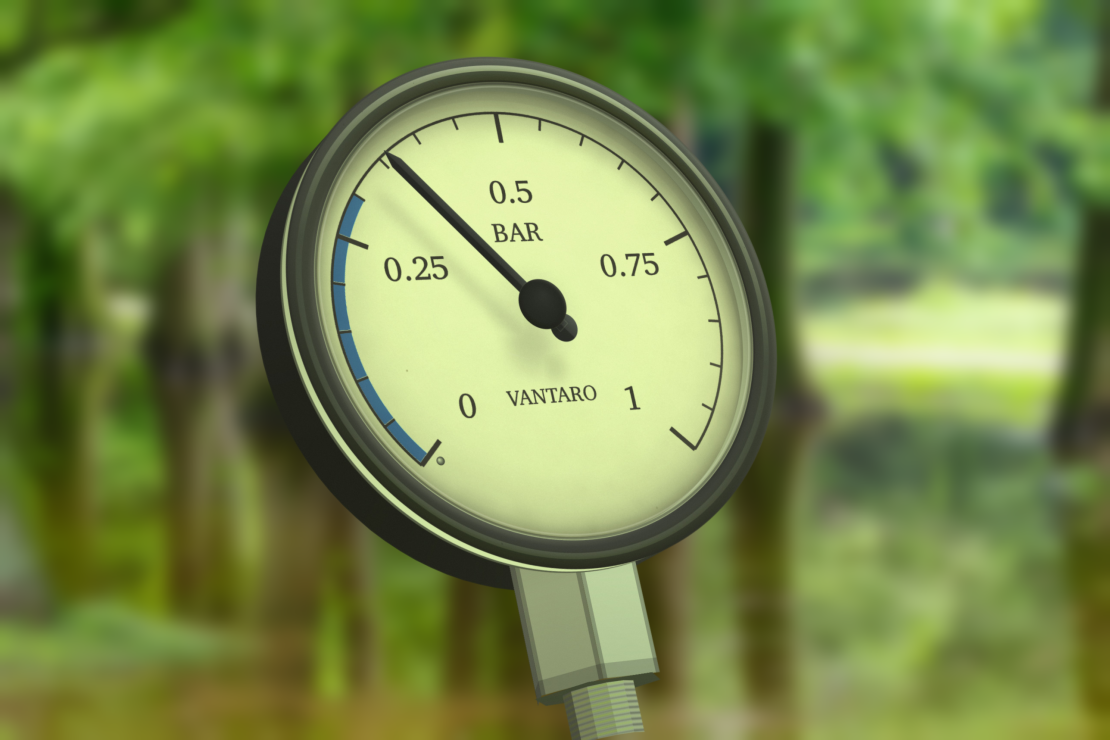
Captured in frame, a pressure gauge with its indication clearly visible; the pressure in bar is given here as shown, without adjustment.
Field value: 0.35 bar
